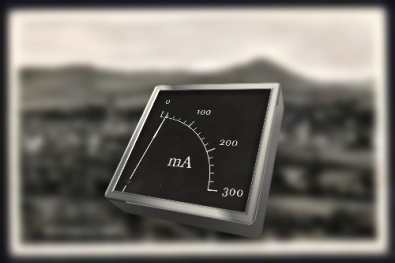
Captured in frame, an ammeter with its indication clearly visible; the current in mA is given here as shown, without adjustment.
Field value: 20 mA
